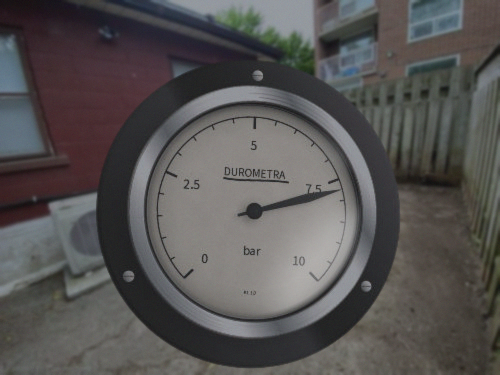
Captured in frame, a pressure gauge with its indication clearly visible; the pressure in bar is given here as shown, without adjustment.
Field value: 7.75 bar
